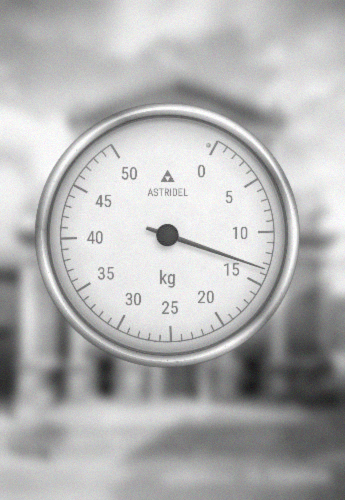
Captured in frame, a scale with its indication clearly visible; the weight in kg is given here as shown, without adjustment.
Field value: 13.5 kg
